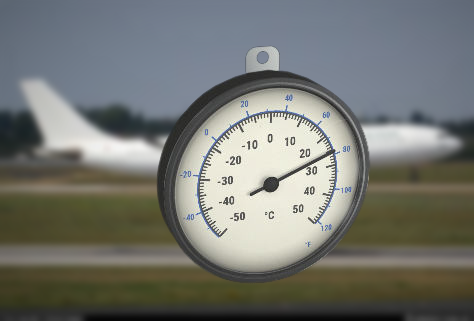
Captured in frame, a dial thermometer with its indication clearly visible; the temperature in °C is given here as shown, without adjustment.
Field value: 25 °C
